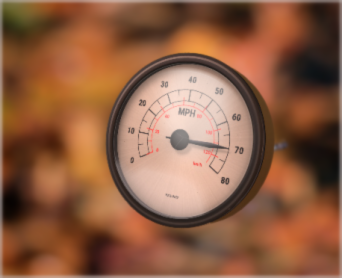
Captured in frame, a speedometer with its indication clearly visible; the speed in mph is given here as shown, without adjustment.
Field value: 70 mph
